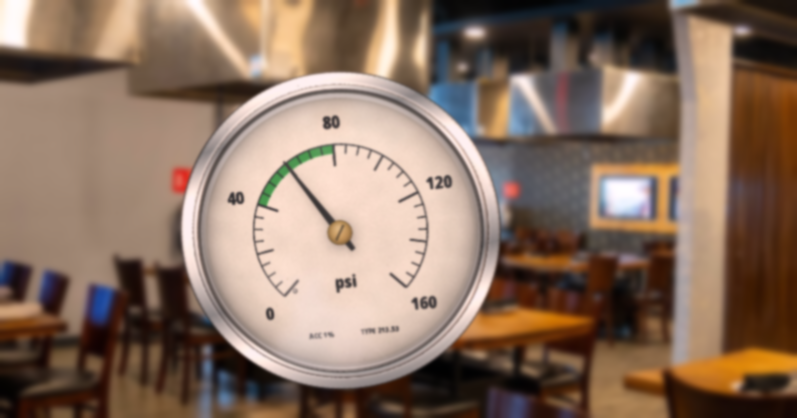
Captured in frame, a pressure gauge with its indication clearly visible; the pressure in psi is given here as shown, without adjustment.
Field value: 60 psi
